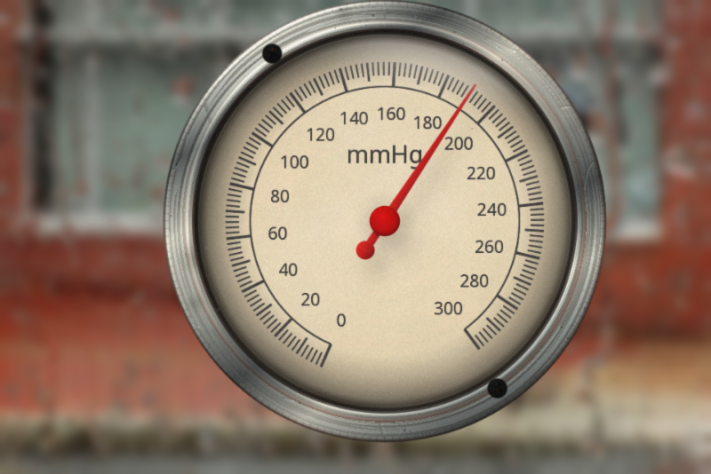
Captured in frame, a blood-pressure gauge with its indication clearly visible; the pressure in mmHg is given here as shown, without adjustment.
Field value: 190 mmHg
